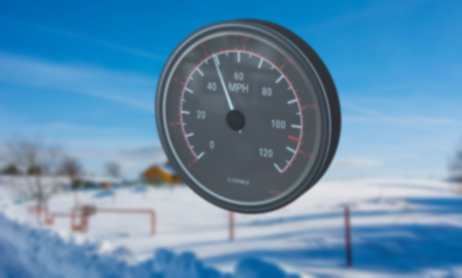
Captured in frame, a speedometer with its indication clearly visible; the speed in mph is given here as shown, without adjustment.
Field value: 50 mph
